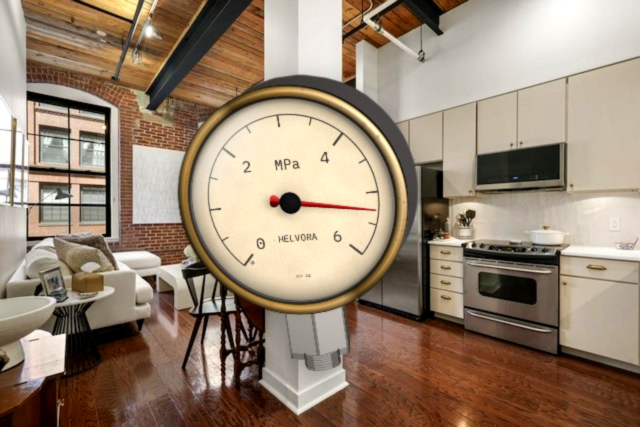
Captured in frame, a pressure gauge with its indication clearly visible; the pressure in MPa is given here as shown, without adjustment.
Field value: 5.25 MPa
